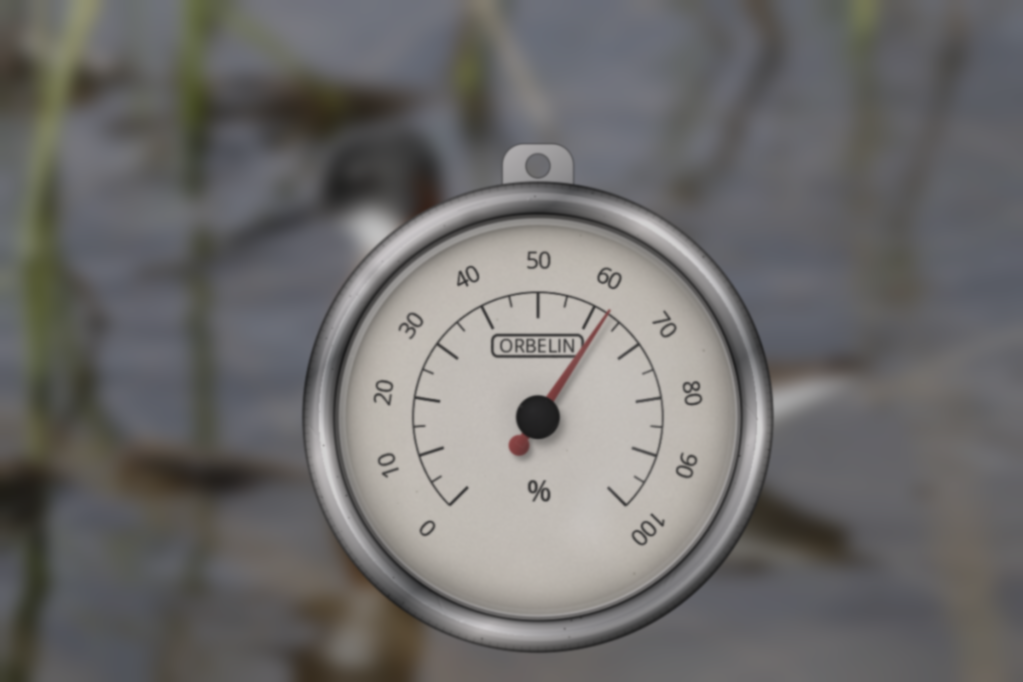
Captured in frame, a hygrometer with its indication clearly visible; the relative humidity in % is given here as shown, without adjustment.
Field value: 62.5 %
